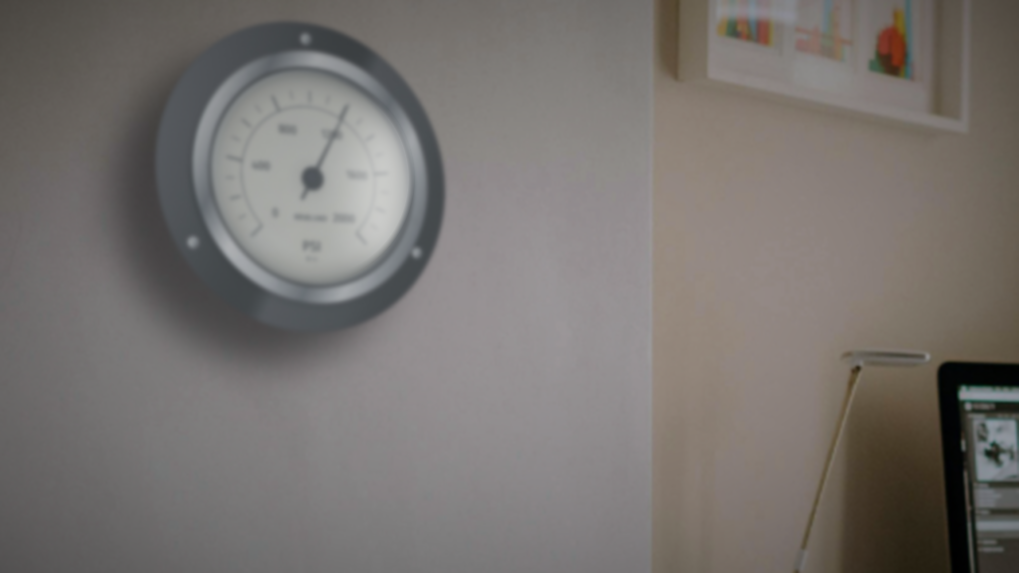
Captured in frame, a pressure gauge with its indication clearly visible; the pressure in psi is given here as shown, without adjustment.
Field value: 1200 psi
